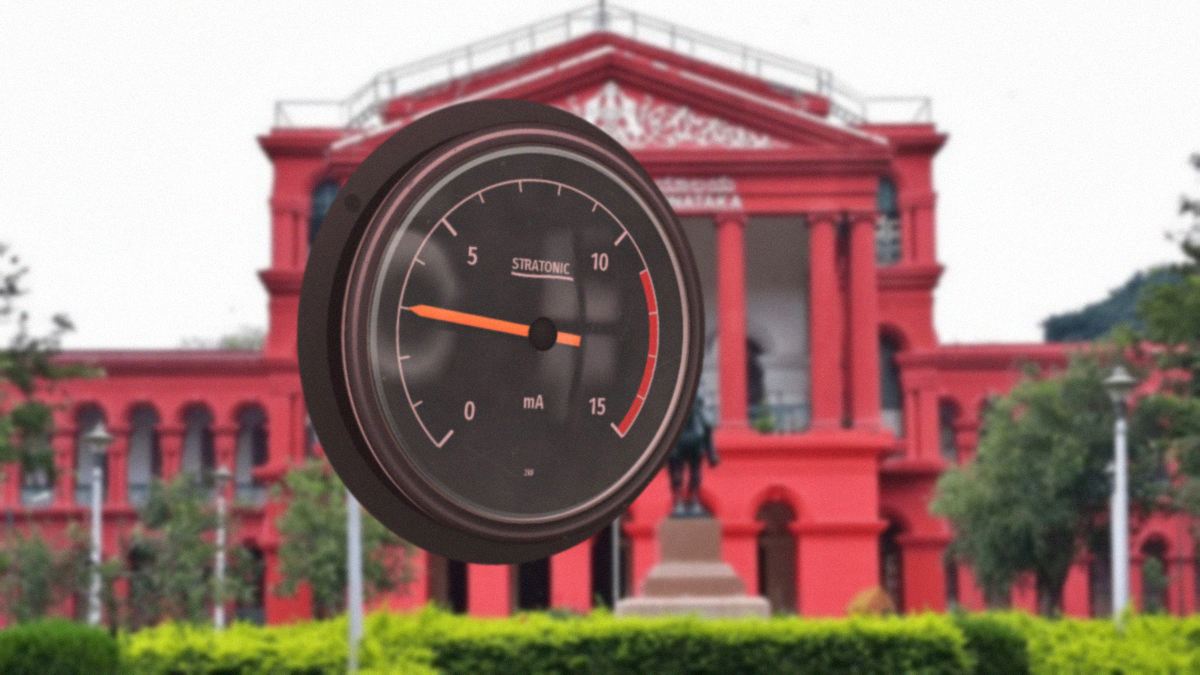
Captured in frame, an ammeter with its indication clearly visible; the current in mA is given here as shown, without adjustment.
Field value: 3 mA
